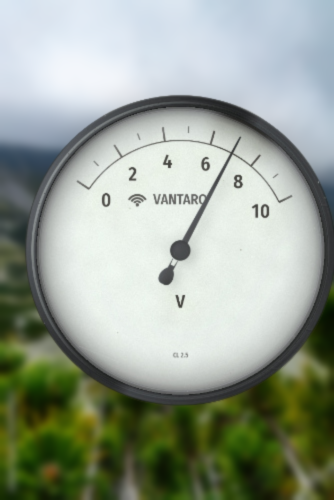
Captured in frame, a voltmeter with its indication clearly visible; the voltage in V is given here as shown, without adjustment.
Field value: 7 V
